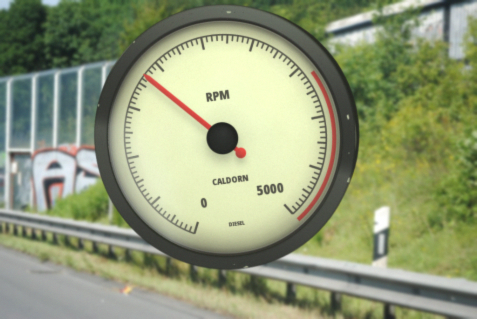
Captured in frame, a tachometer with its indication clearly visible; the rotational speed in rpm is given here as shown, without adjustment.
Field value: 1850 rpm
